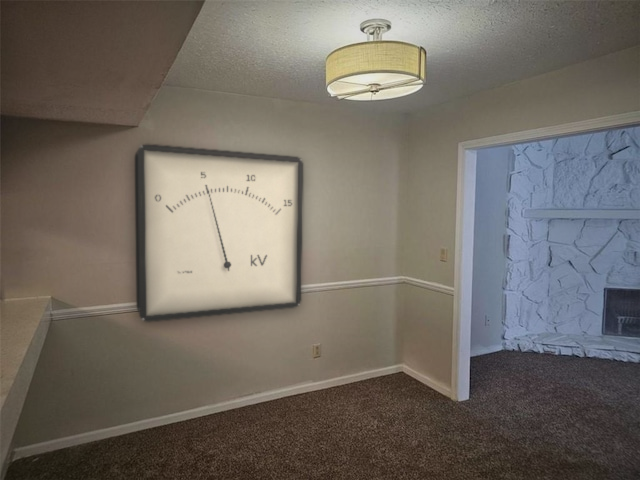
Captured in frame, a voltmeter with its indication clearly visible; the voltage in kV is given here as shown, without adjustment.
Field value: 5 kV
